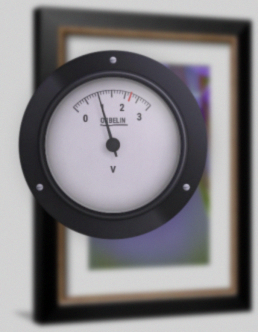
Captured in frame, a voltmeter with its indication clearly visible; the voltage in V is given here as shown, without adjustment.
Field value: 1 V
